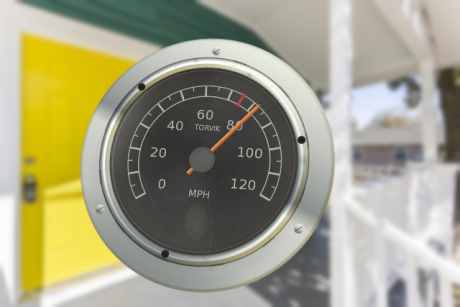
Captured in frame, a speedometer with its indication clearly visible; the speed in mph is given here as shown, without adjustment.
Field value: 82.5 mph
